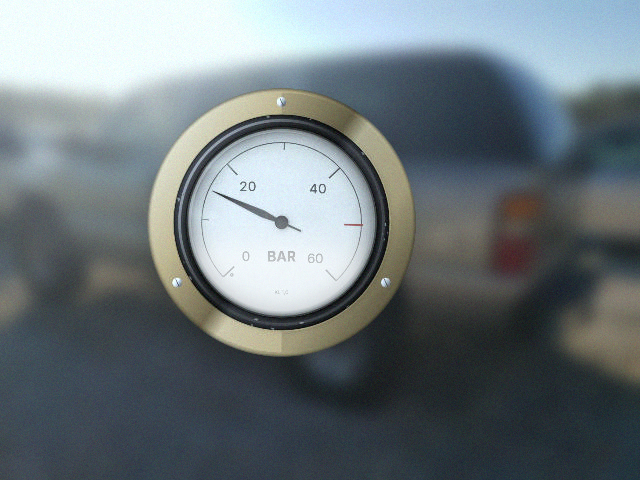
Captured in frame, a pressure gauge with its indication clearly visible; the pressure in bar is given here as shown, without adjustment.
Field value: 15 bar
